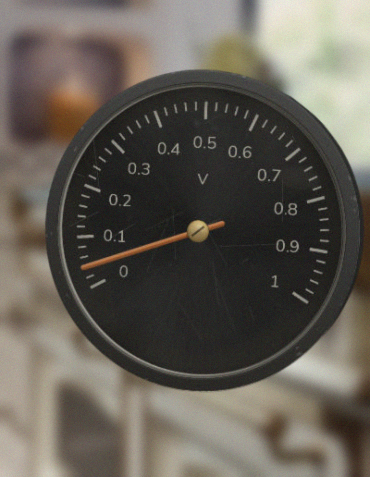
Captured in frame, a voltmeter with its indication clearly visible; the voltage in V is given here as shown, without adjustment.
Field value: 0.04 V
